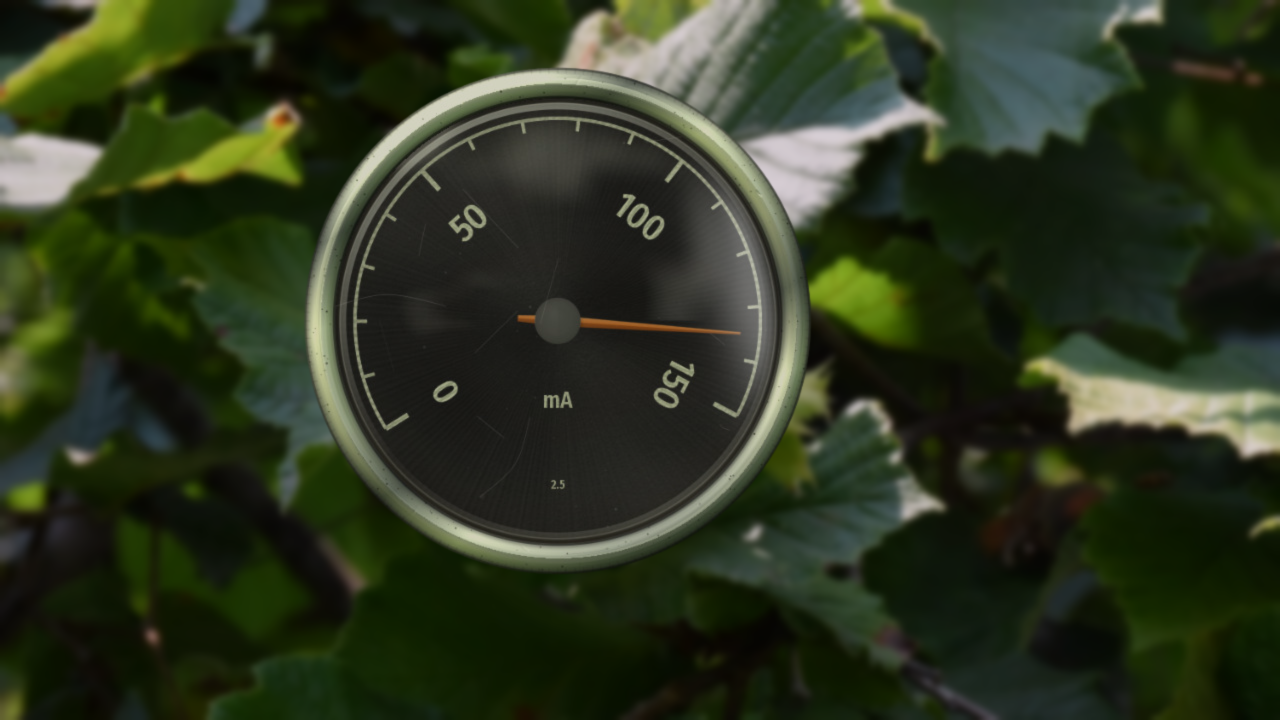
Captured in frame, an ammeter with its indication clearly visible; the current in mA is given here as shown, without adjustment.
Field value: 135 mA
